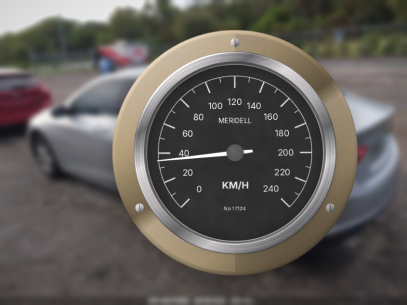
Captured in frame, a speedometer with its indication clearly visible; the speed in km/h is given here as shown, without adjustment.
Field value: 35 km/h
